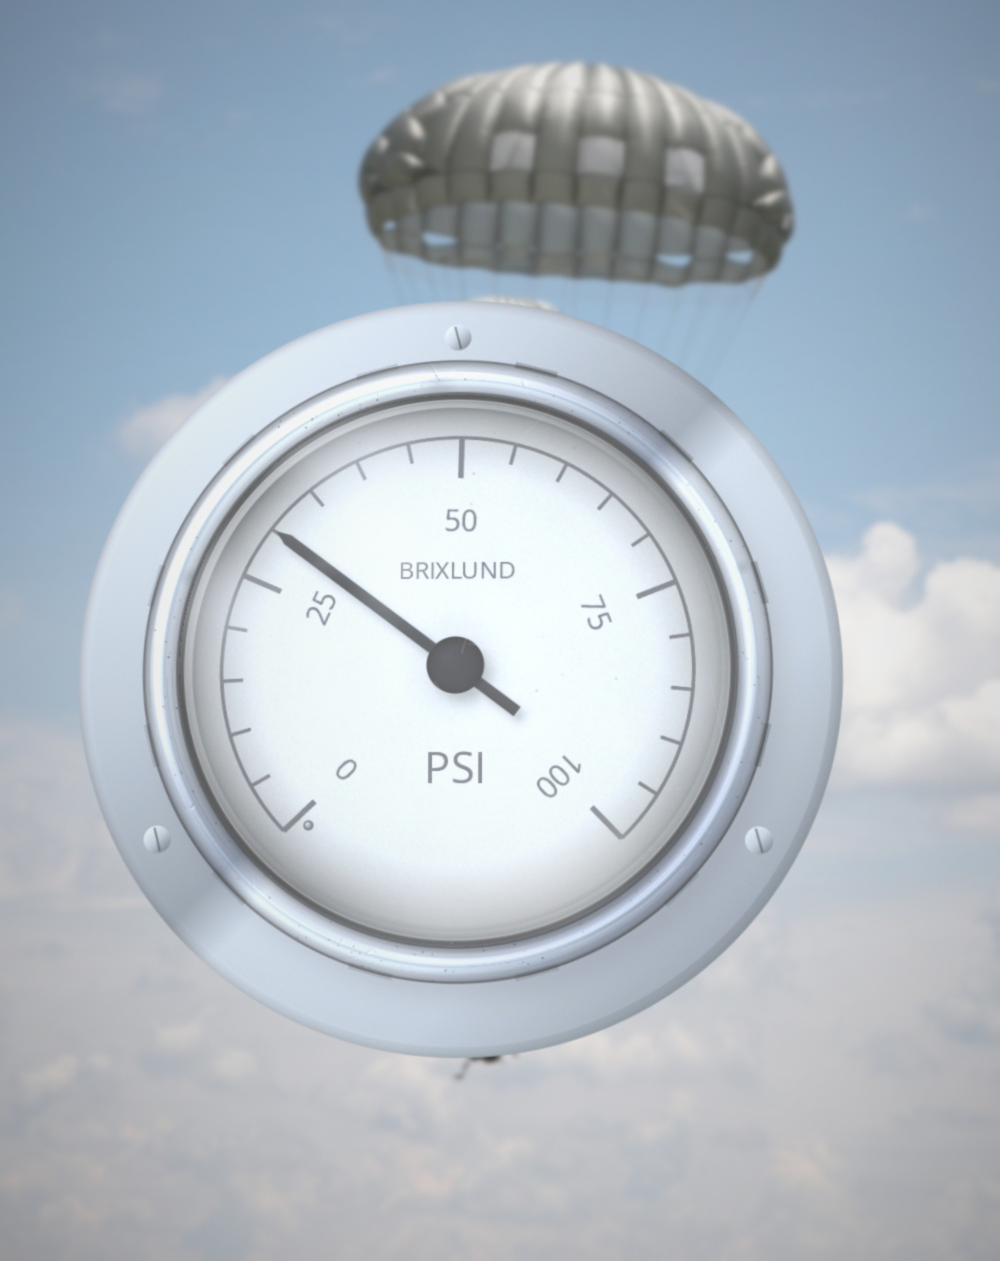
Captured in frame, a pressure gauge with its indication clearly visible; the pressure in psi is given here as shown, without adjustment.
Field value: 30 psi
